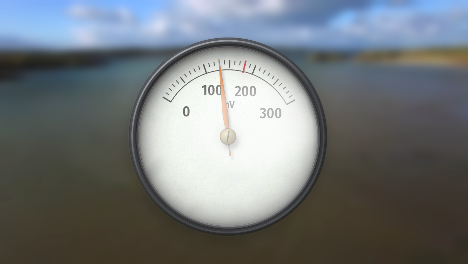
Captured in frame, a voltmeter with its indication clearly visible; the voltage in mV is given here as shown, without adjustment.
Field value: 130 mV
